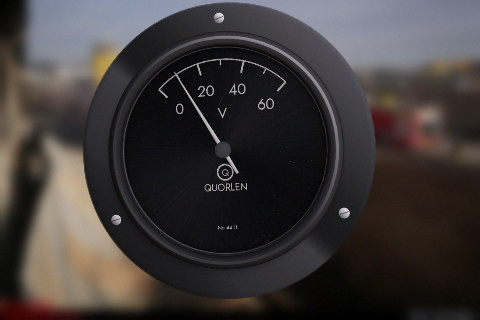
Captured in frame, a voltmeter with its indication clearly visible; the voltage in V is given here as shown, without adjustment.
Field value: 10 V
